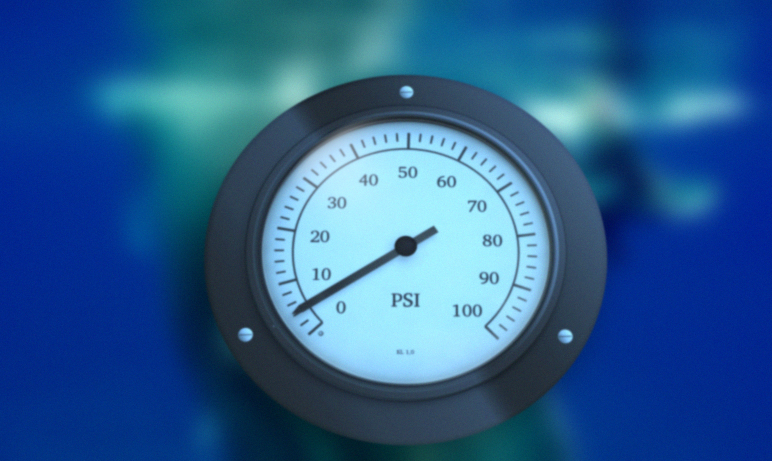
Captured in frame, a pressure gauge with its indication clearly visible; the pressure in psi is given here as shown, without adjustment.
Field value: 4 psi
